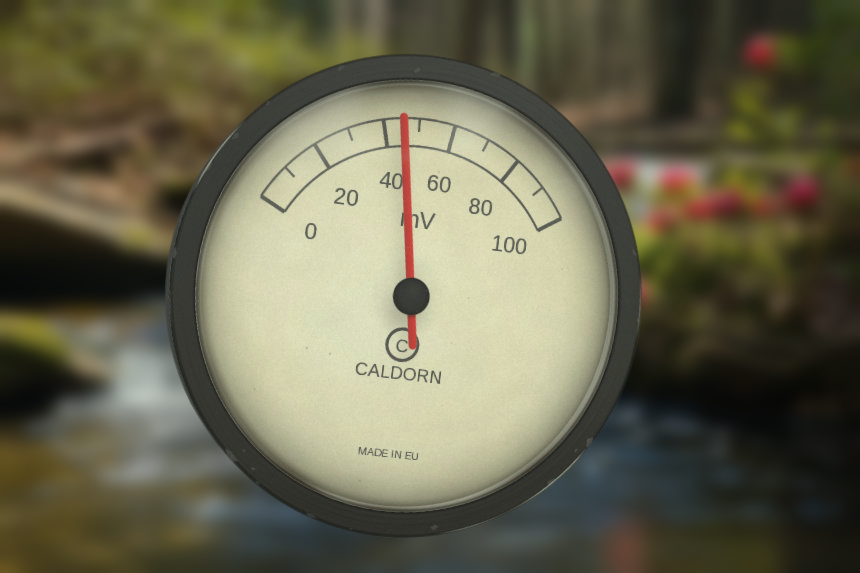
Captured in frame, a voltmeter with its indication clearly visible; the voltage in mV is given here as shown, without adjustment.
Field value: 45 mV
